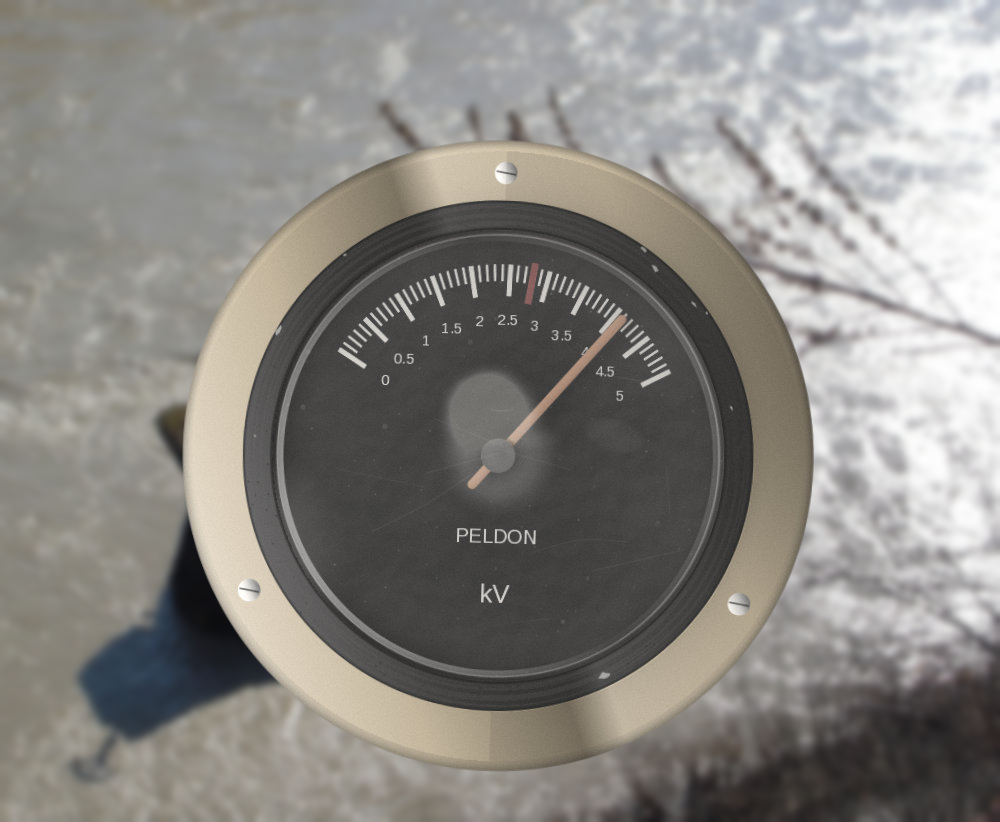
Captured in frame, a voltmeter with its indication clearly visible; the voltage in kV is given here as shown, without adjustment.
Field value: 4.1 kV
